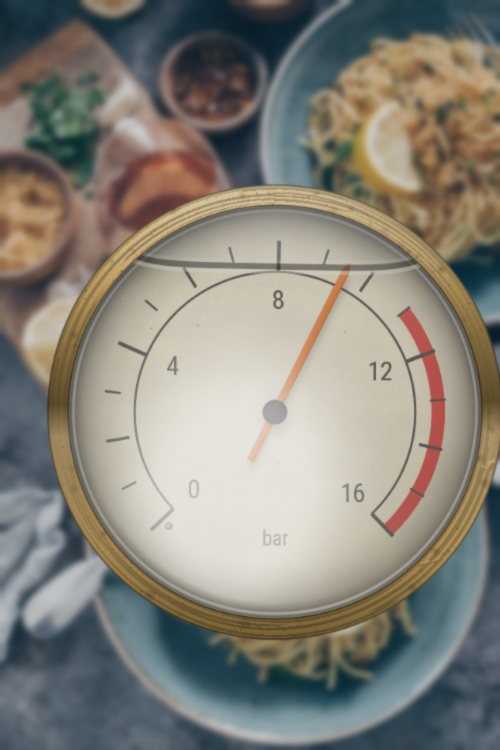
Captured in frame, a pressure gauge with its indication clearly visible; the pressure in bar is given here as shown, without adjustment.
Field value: 9.5 bar
